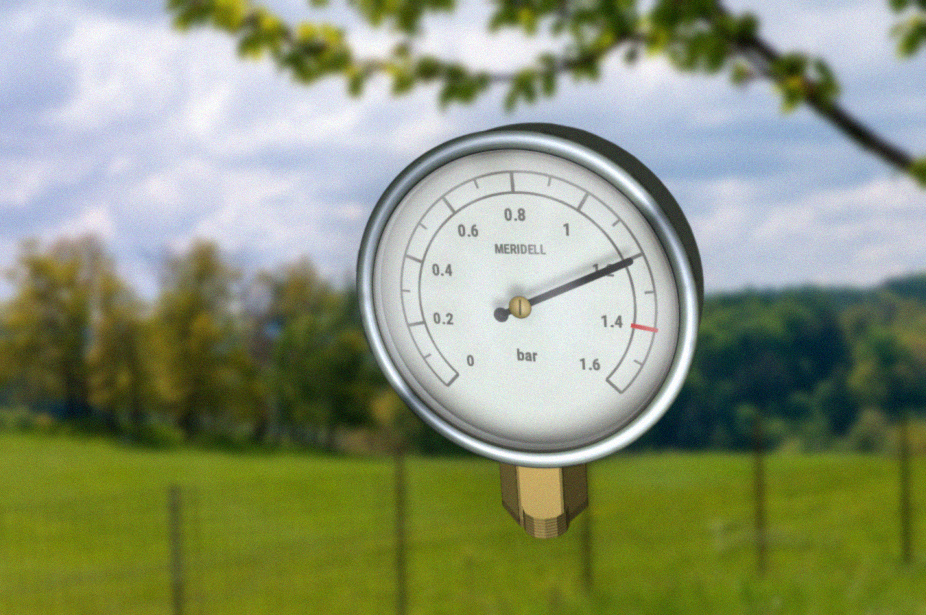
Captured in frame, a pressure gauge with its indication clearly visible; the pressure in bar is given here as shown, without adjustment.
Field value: 1.2 bar
